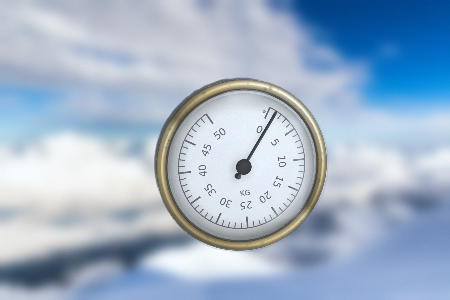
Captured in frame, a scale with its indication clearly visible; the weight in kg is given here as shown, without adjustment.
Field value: 1 kg
